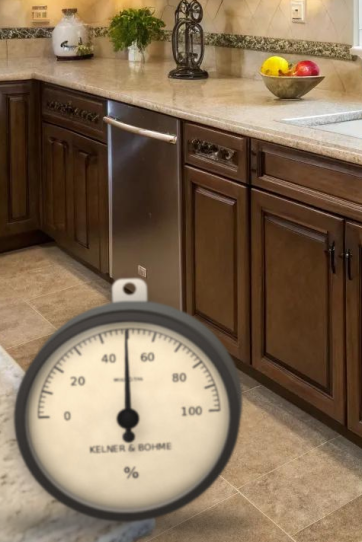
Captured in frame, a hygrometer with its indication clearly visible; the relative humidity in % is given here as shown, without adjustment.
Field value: 50 %
